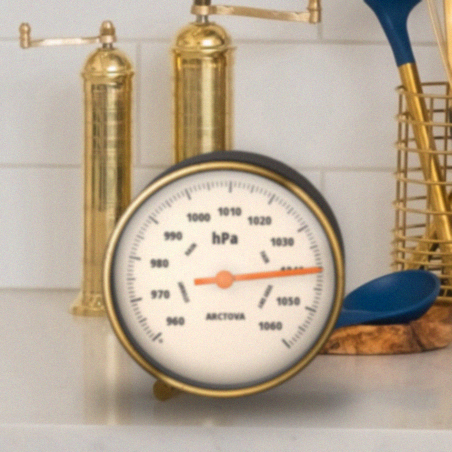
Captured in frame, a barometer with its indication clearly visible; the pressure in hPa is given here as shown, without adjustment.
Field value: 1040 hPa
